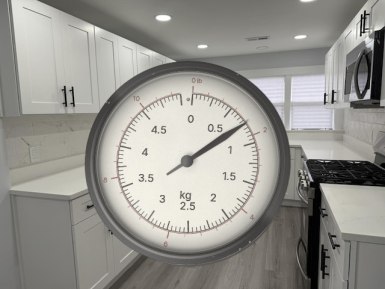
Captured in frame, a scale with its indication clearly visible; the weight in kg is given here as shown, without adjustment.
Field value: 0.75 kg
